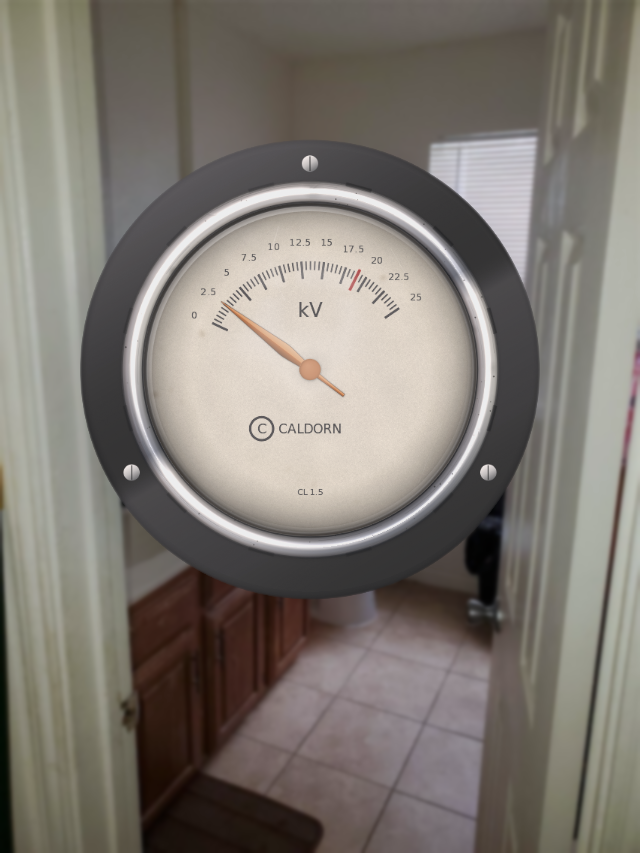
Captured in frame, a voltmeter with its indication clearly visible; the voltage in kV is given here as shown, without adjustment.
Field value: 2.5 kV
